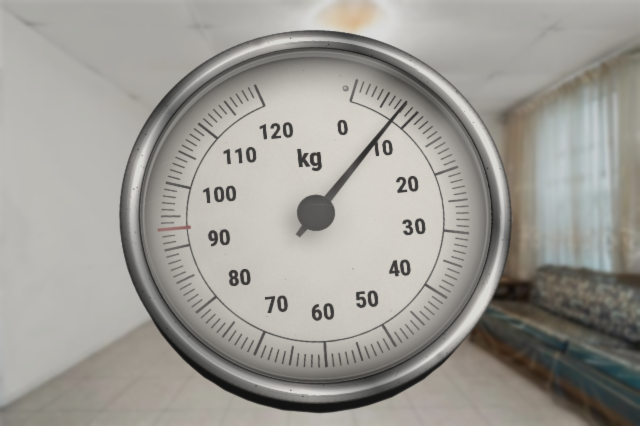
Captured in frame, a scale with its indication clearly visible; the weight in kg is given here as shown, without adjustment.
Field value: 8 kg
